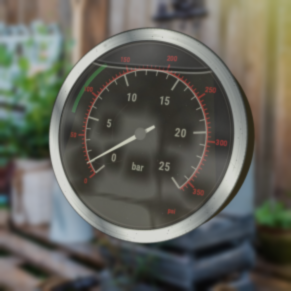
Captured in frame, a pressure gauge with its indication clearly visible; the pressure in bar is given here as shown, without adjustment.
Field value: 1 bar
